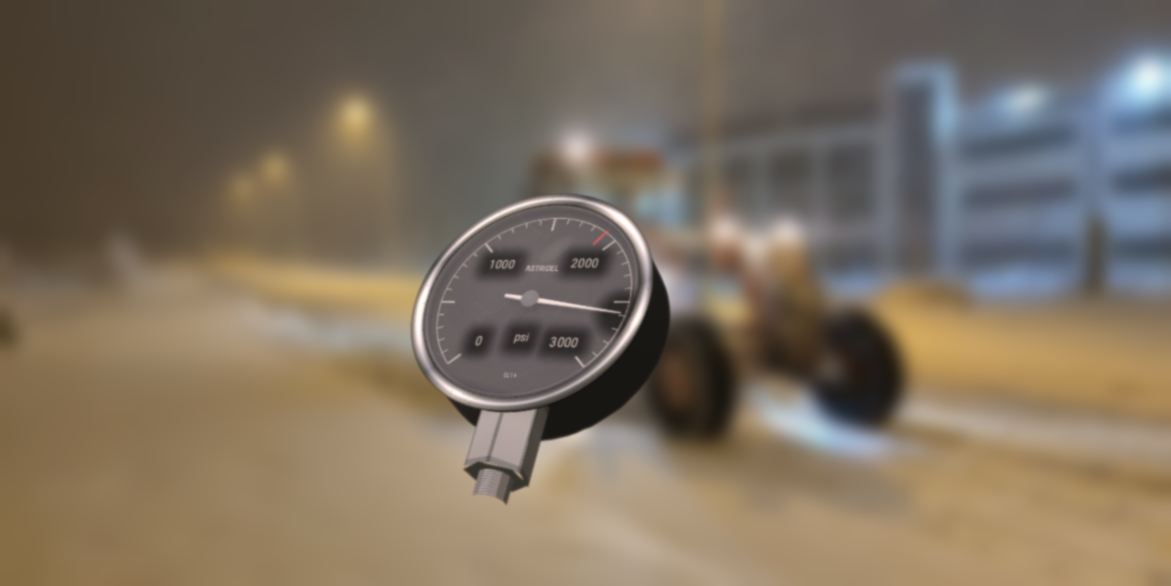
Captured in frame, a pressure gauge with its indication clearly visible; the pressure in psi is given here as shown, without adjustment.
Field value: 2600 psi
